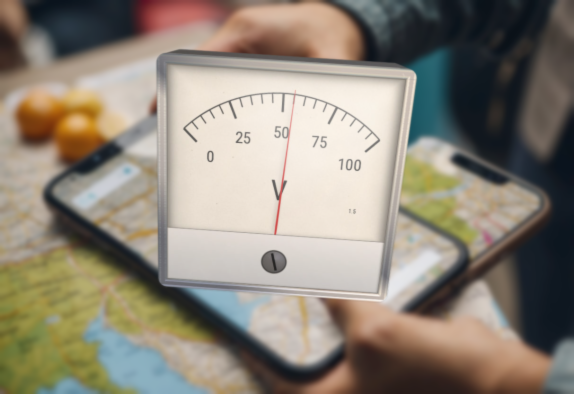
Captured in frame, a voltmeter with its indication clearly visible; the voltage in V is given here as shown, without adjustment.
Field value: 55 V
